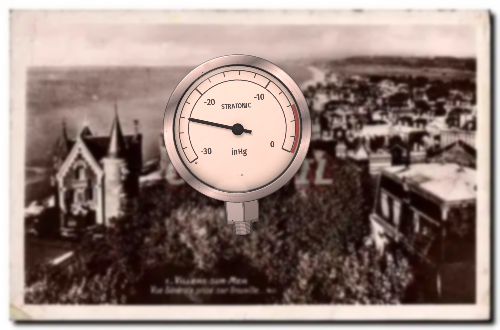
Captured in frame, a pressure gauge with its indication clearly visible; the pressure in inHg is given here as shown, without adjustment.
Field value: -24 inHg
